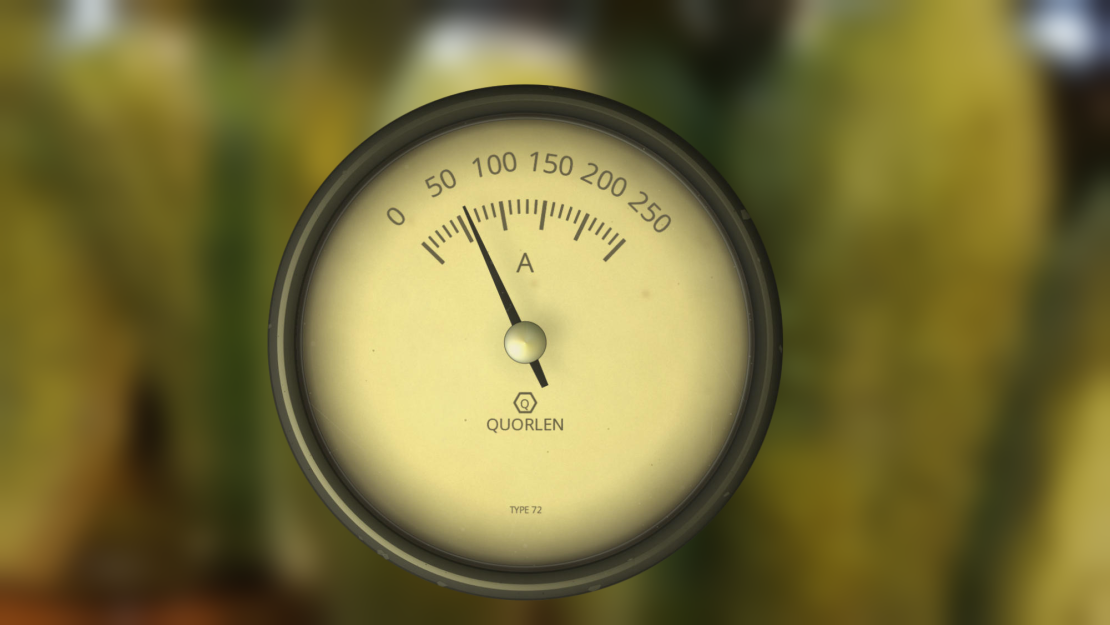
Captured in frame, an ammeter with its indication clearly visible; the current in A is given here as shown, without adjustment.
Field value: 60 A
